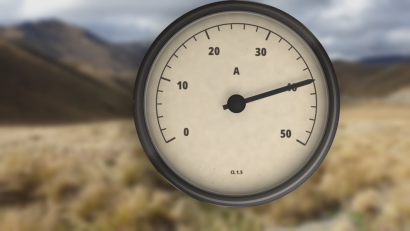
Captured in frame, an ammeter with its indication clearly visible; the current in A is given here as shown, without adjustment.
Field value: 40 A
